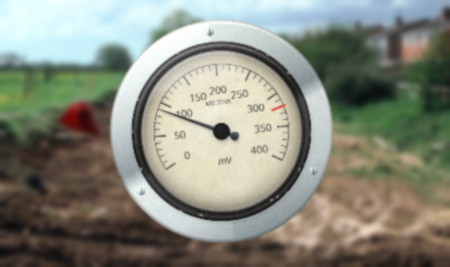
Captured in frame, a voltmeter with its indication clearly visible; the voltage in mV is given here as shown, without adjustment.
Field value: 90 mV
